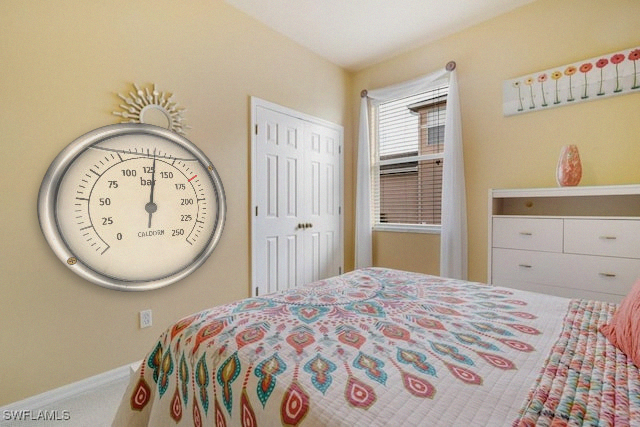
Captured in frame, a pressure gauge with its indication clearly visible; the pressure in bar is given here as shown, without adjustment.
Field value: 130 bar
